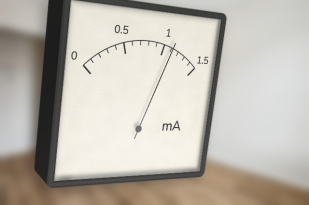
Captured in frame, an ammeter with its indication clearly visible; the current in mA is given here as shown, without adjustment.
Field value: 1.1 mA
